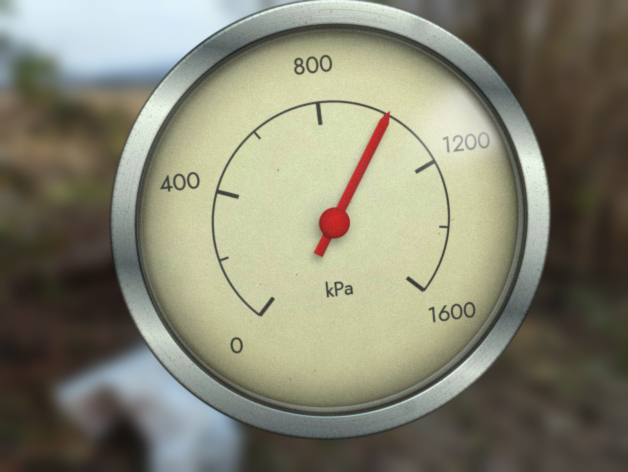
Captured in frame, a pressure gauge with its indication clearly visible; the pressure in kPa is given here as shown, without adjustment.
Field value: 1000 kPa
